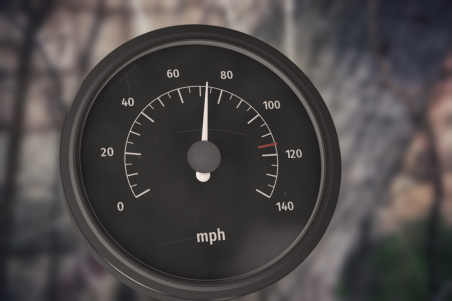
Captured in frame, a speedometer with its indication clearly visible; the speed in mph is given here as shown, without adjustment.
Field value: 72.5 mph
